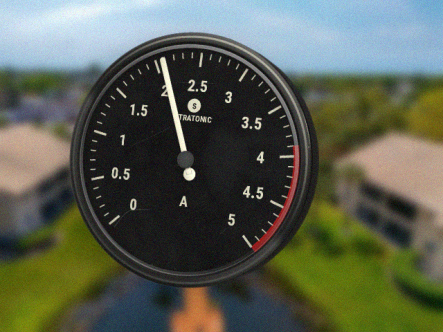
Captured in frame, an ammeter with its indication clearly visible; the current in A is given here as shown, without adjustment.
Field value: 2.1 A
